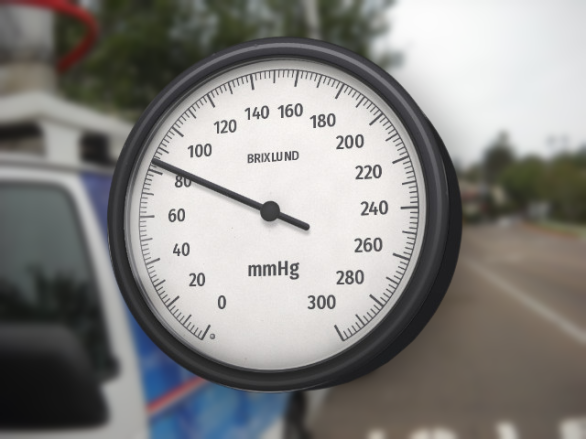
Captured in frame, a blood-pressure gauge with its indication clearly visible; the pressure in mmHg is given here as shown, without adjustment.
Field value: 84 mmHg
